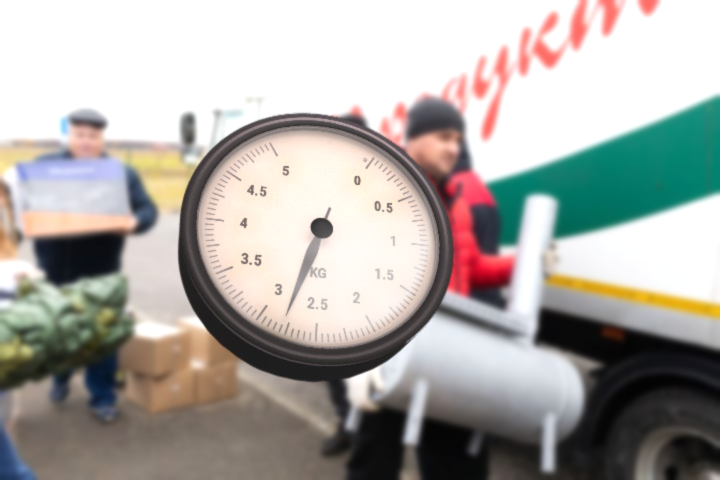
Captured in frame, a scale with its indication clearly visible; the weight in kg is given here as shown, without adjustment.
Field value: 2.8 kg
